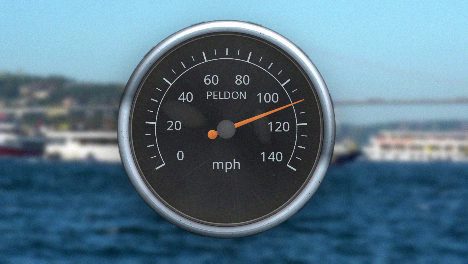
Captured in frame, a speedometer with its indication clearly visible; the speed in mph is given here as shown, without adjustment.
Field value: 110 mph
